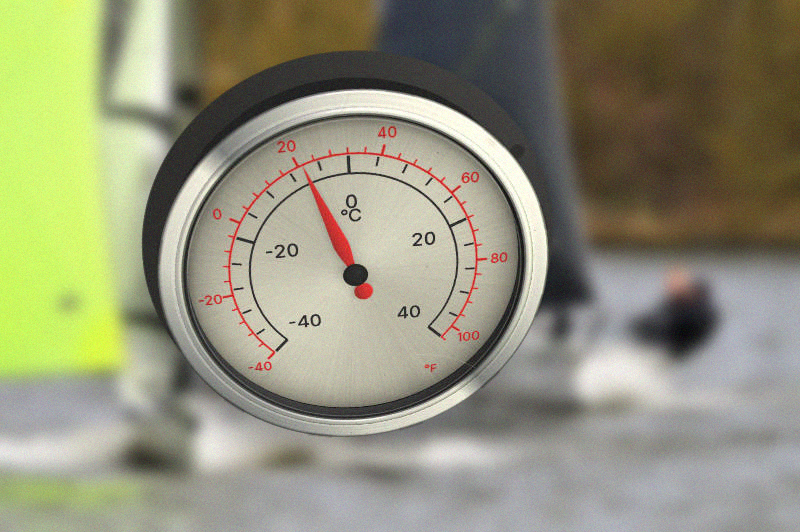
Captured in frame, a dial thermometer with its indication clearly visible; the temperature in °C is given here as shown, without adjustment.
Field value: -6 °C
